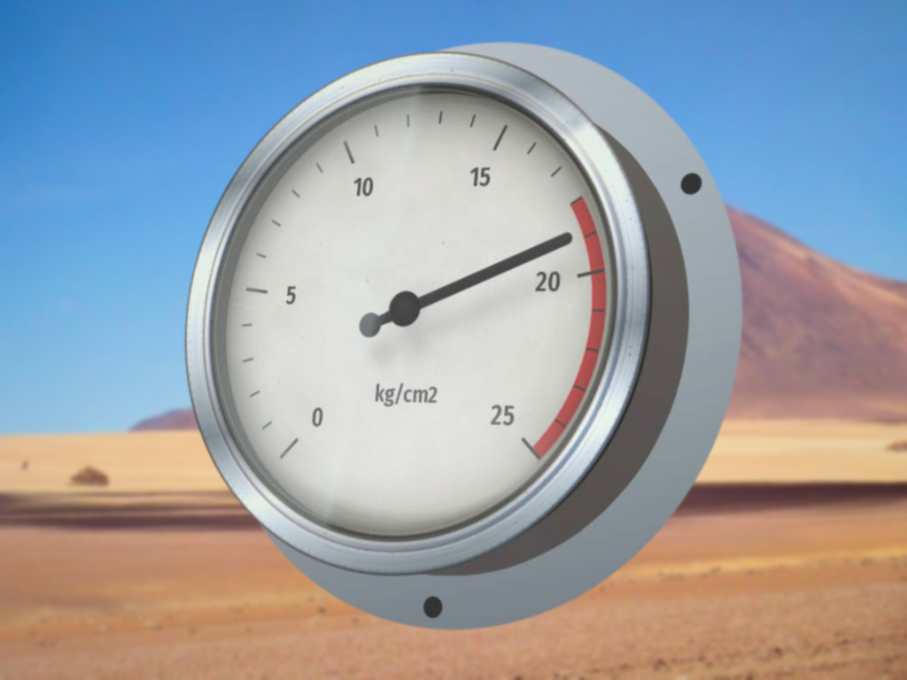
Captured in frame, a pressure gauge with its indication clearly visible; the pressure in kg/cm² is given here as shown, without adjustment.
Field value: 19 kg/cm²
